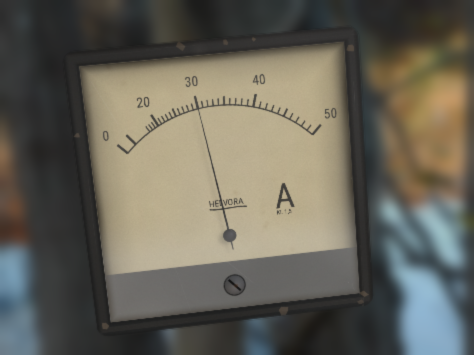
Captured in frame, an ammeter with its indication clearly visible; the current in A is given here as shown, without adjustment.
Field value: 30 A
